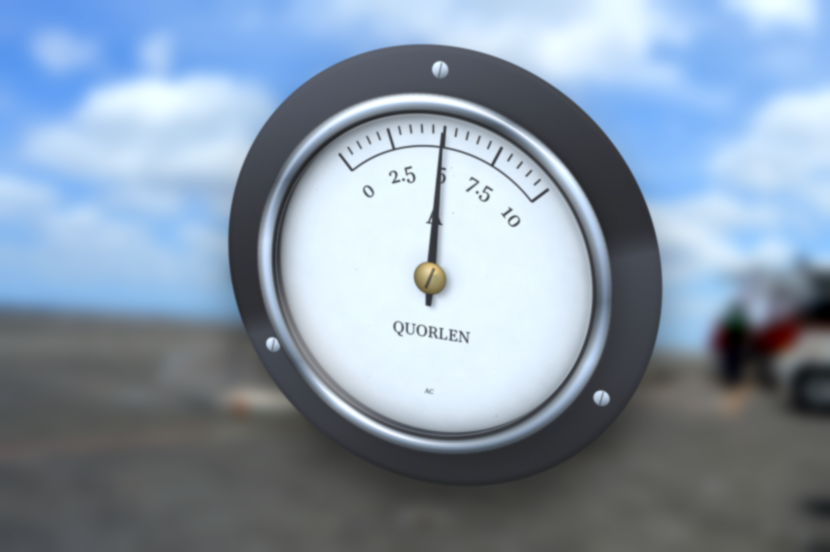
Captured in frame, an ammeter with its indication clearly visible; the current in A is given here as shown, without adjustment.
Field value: 5 A
